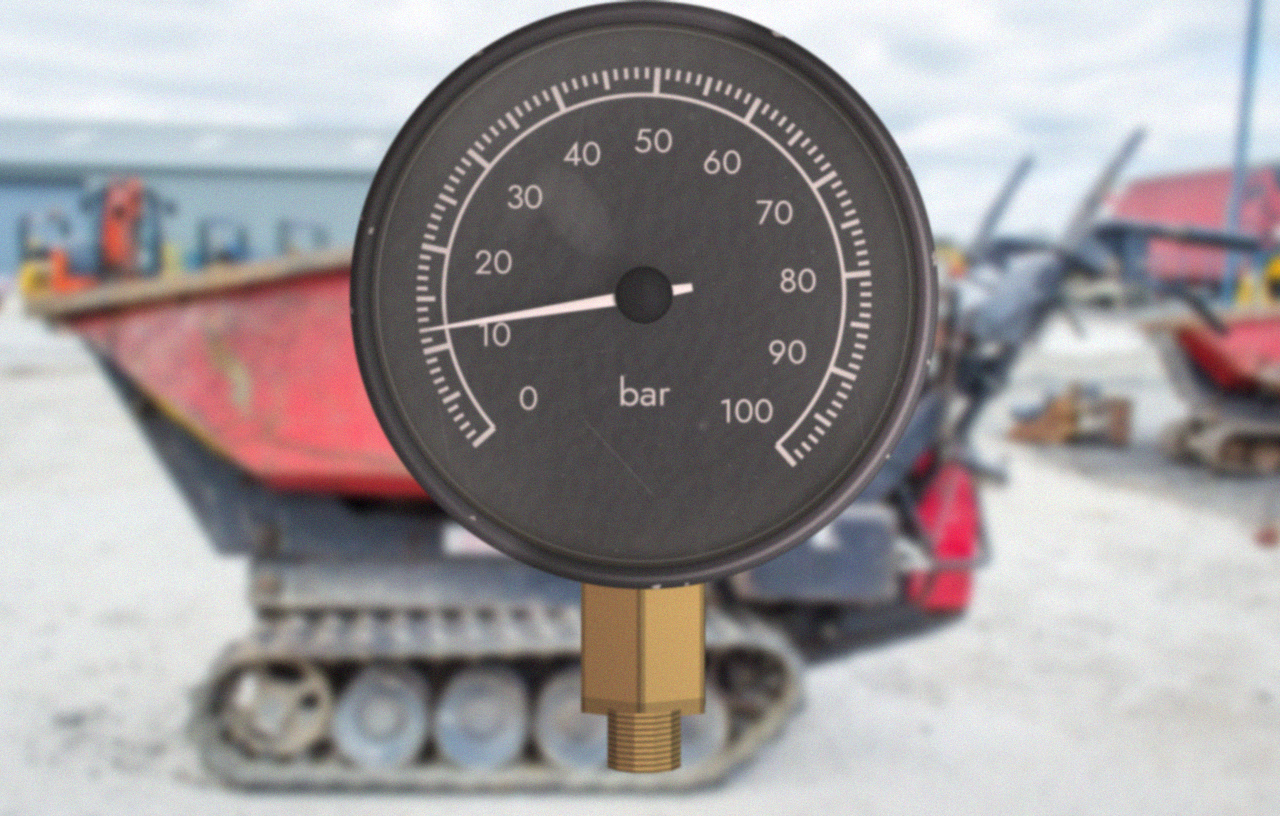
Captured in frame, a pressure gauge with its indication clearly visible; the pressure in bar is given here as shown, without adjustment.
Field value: 12 bar
